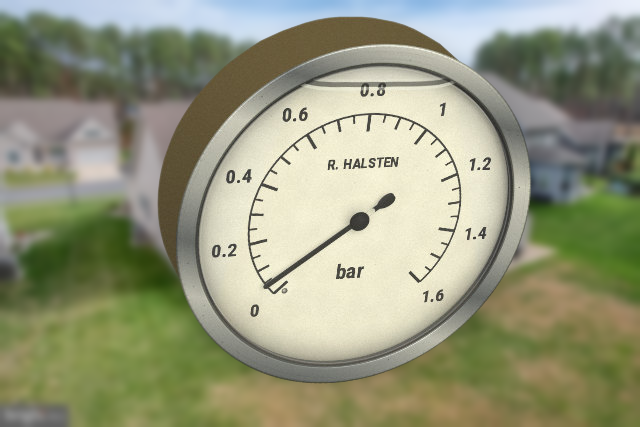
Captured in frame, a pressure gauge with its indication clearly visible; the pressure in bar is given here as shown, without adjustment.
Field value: 0.05 bar
